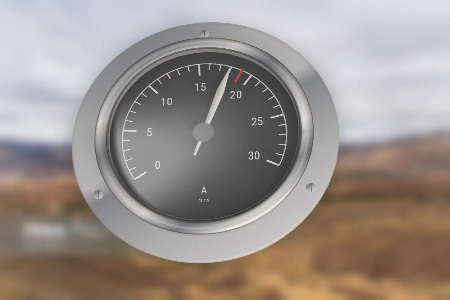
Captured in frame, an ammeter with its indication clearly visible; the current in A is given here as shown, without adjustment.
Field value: 18 A
